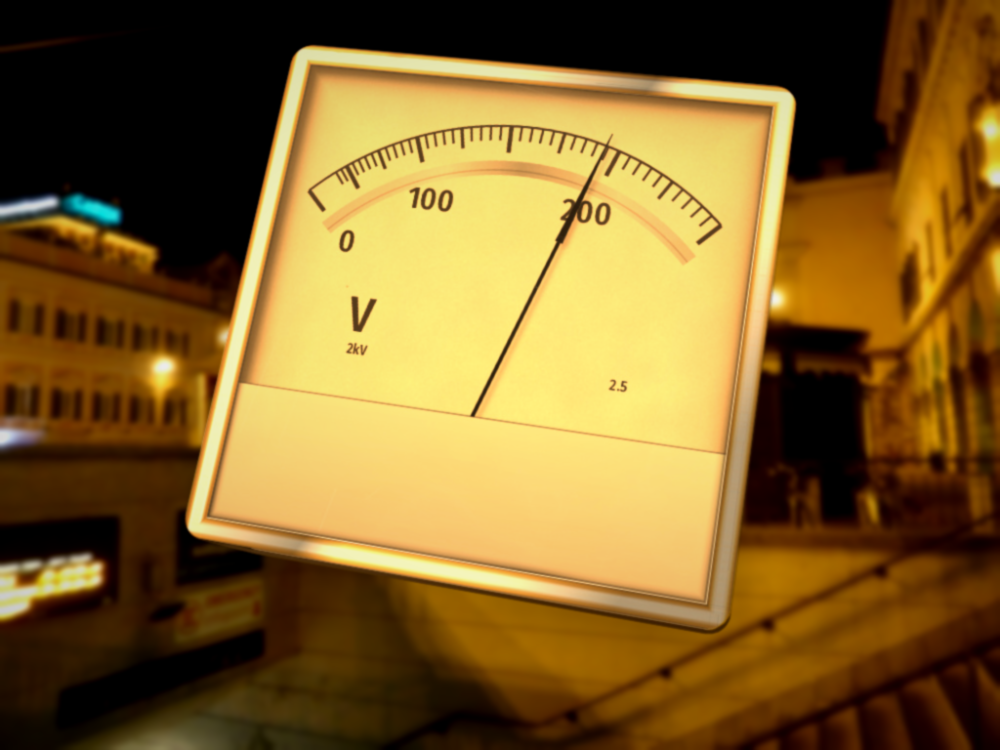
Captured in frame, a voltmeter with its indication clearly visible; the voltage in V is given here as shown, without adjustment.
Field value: 195 V
